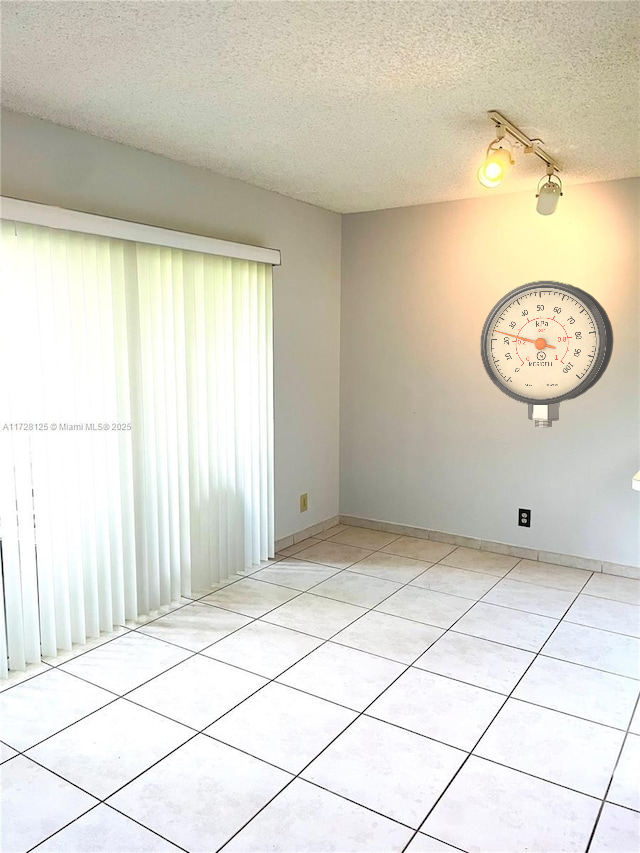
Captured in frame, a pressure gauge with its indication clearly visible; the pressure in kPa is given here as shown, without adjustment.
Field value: 24 kPa
